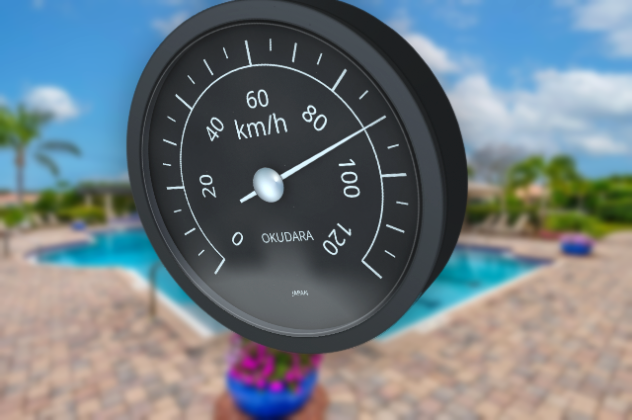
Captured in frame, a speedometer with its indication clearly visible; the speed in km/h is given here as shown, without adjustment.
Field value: 90 km/h
